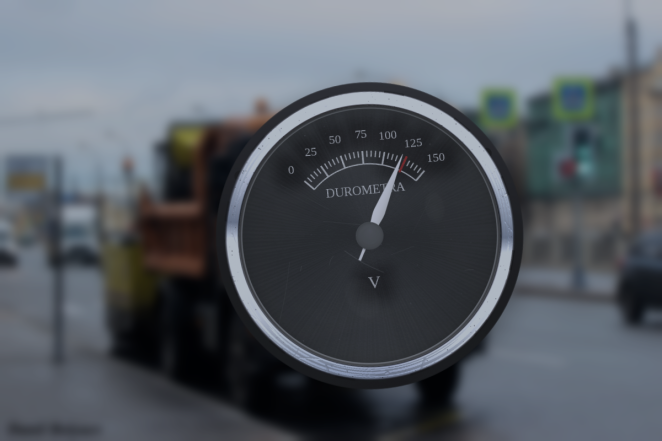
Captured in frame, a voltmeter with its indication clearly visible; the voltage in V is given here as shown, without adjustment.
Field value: 120 V
